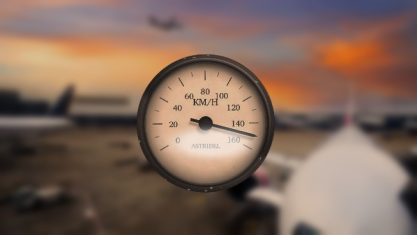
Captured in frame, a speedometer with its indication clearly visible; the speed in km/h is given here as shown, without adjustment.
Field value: 150 km/h
